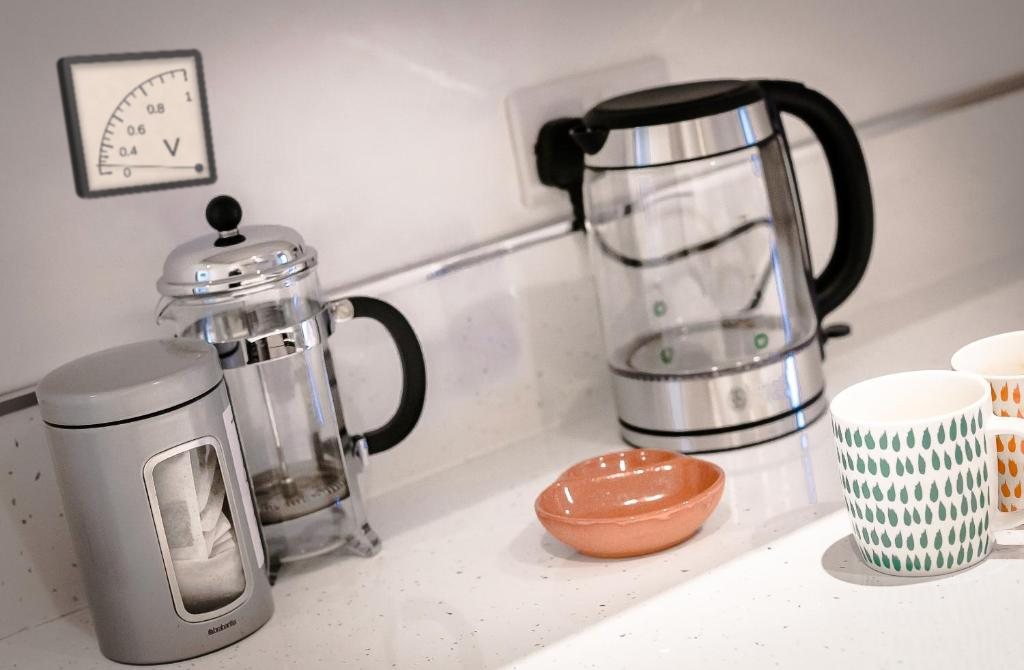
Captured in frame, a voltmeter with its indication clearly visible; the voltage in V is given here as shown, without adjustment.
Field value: 0.2 V
